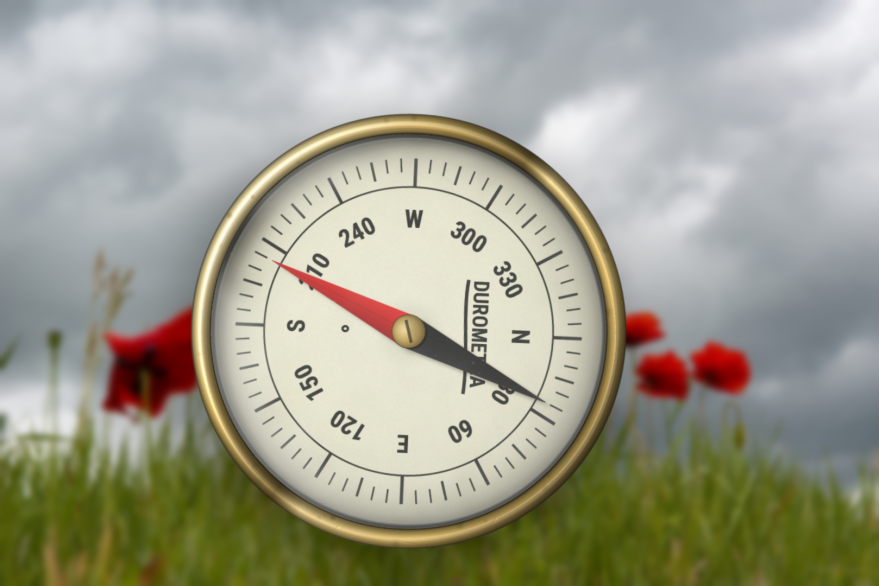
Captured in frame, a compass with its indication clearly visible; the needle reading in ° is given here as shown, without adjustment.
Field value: 205 °
